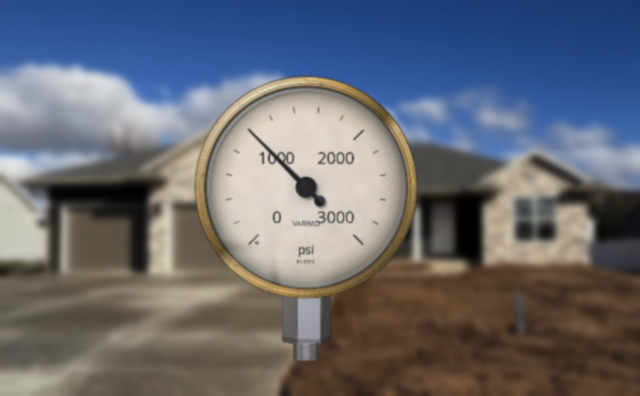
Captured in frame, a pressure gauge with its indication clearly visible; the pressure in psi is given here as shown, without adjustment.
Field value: 1000 psi
